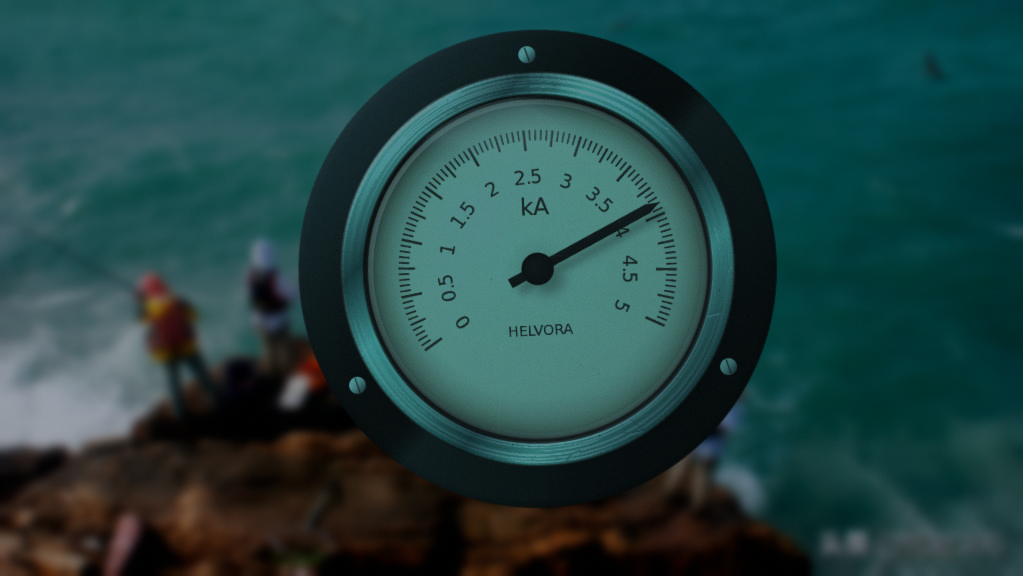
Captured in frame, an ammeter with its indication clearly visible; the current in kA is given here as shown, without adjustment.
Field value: 3.9 kA
